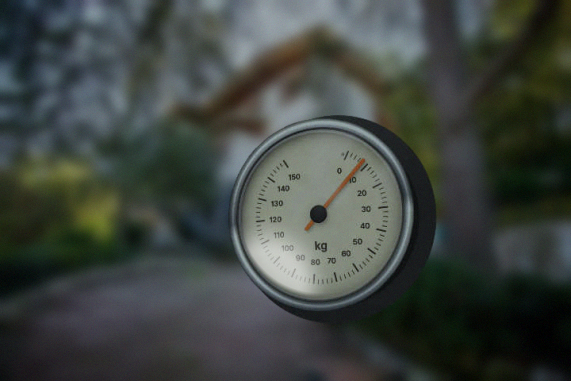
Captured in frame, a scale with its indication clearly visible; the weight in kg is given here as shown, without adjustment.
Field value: 8 kg
